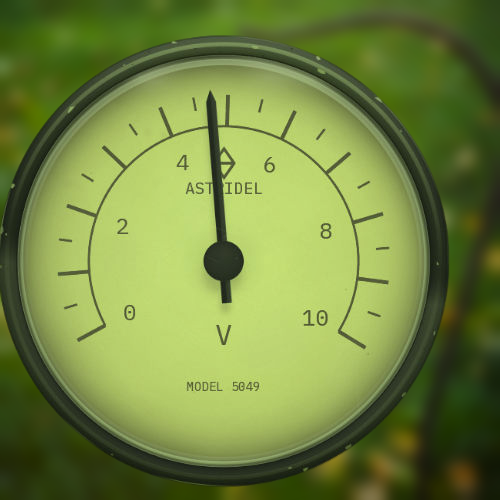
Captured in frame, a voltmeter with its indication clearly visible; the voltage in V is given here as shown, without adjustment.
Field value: 4.75 V
